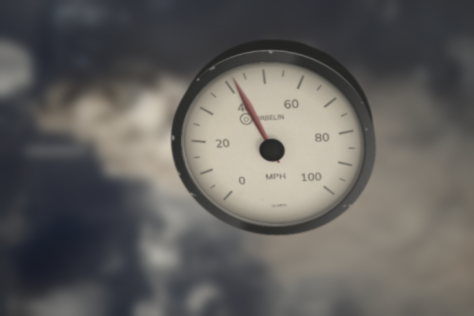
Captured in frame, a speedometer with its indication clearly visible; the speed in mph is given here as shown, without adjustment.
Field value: 42.5 mph
